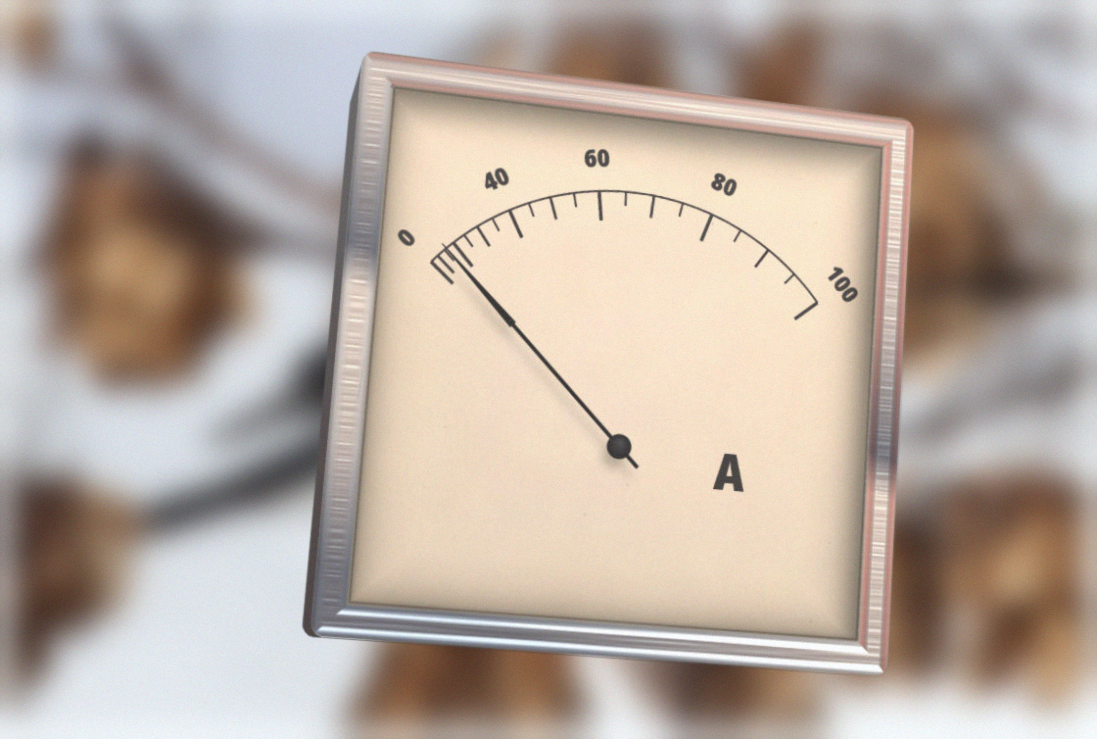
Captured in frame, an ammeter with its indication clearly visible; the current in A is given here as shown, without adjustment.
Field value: 15 A
